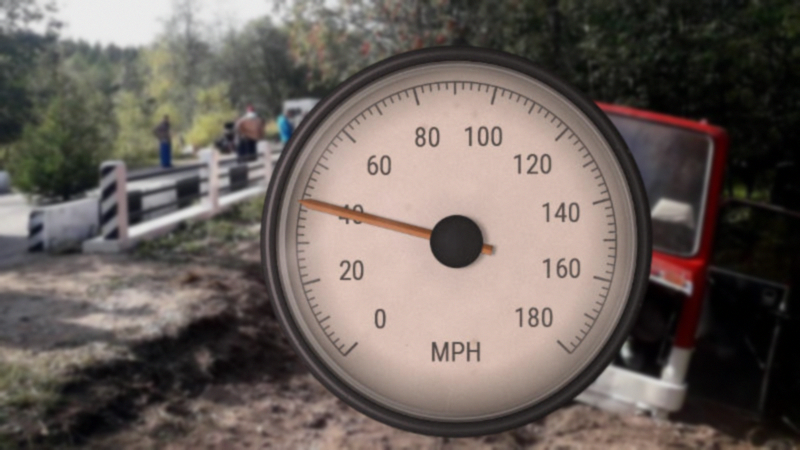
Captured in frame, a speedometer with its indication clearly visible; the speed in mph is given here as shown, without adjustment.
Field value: 40 mph
